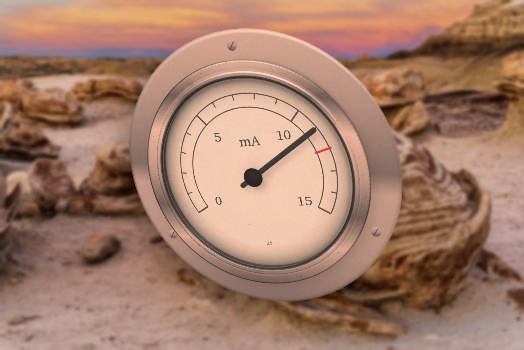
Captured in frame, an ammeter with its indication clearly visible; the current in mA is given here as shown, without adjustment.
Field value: 11 mA
